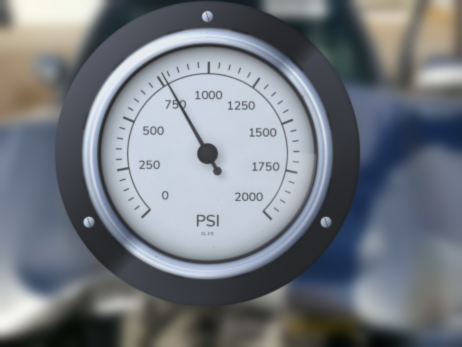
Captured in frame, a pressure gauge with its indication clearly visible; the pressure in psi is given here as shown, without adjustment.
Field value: 775 psi
